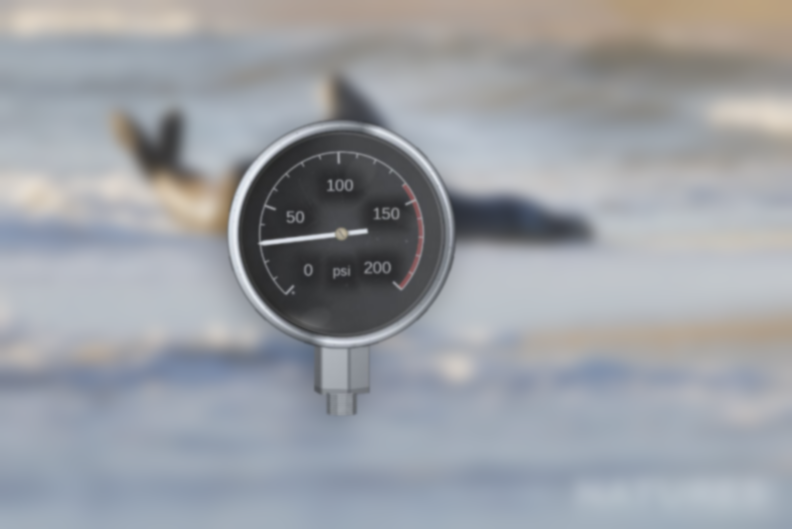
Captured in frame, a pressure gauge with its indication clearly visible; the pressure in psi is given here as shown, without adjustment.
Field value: 30 psi
